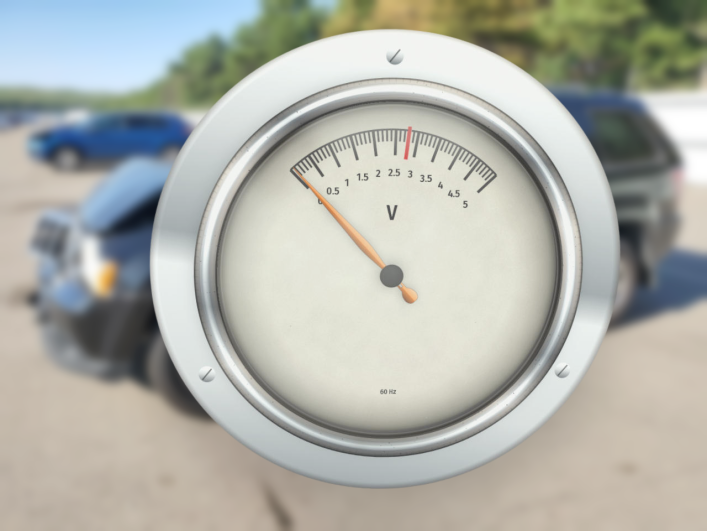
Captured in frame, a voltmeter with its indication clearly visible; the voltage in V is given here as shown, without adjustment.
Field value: 0.1 V
